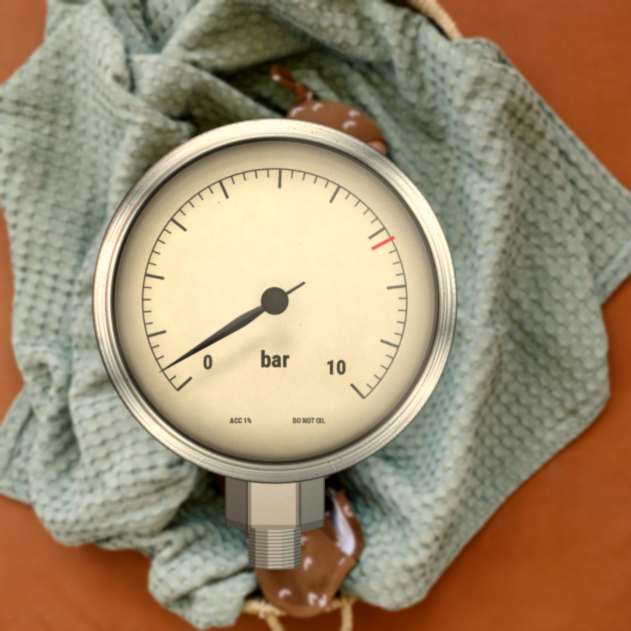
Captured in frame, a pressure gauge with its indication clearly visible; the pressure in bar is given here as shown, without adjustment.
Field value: 0.4 bar
